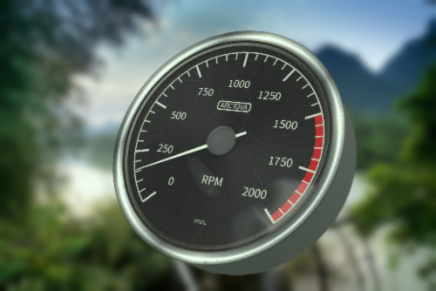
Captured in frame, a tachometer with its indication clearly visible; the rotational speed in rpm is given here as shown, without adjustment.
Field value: 150 rpm
